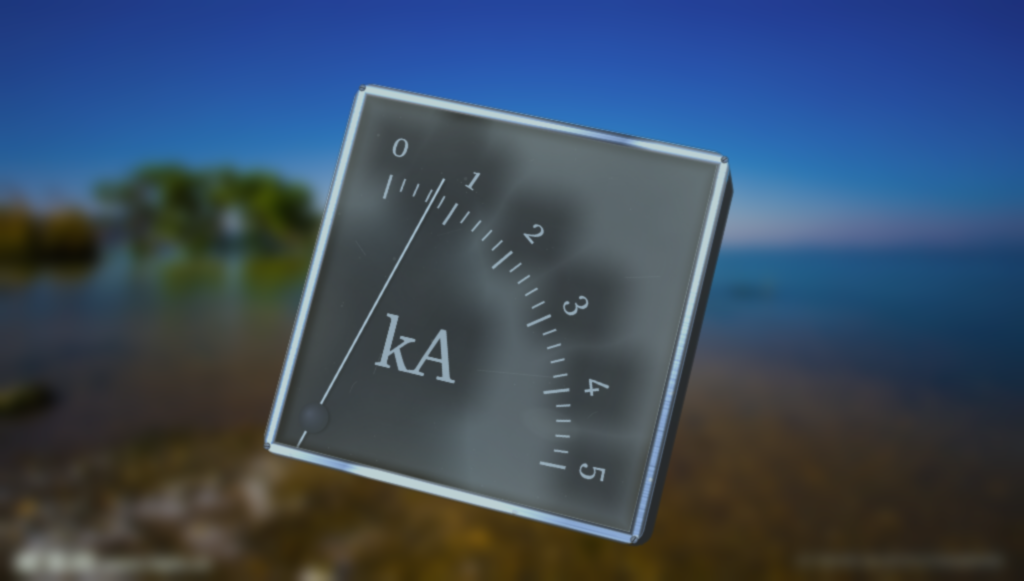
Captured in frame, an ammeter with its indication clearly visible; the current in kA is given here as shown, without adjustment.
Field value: 0.7 kA
